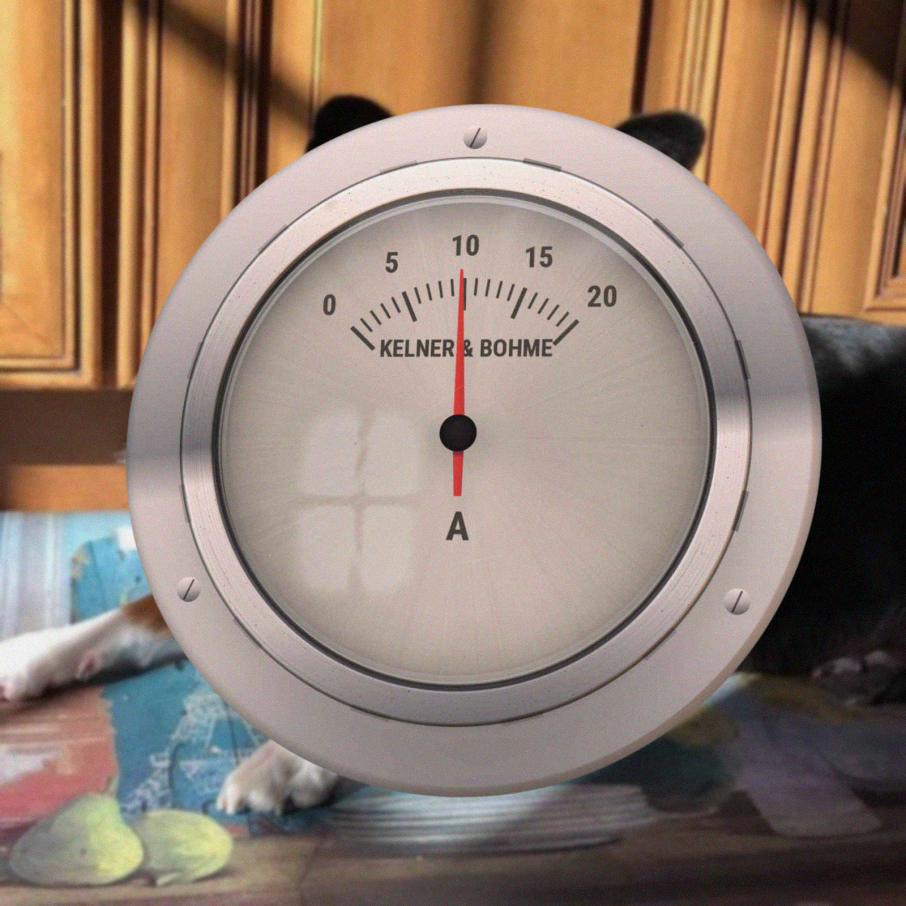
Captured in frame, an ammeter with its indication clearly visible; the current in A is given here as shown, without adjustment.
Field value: 10 A
